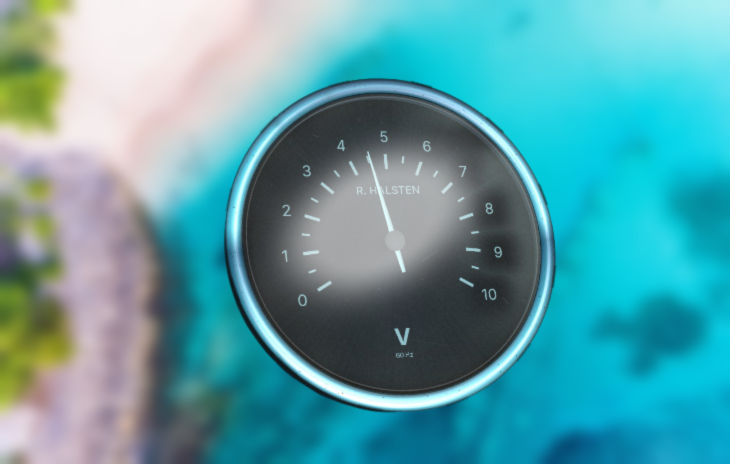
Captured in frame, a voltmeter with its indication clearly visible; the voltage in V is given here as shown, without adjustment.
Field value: 4.5 V
